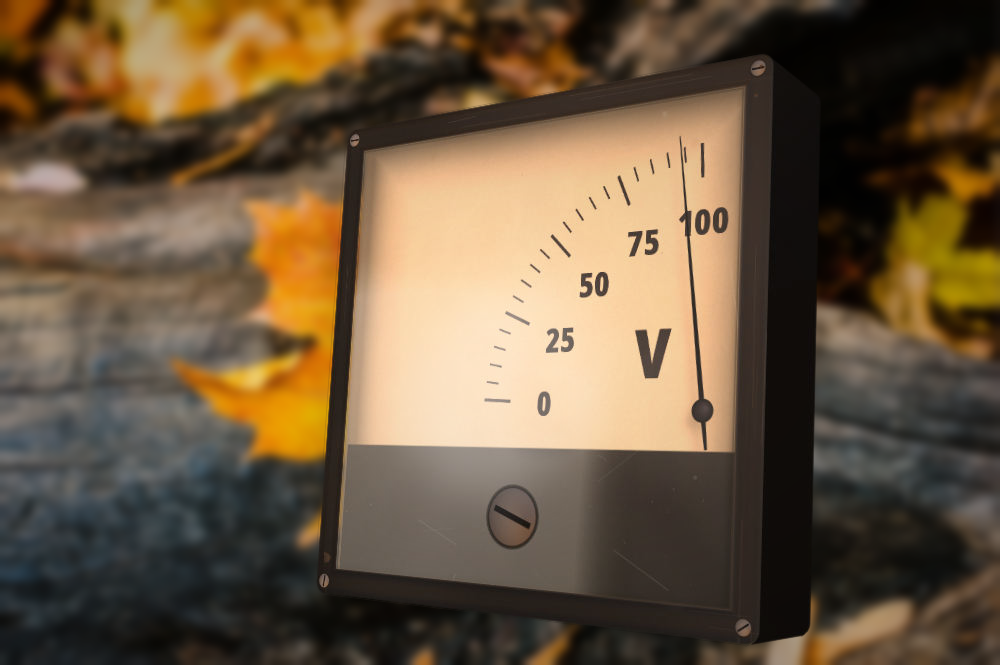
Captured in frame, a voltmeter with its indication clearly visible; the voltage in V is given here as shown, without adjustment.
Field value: 95 V
